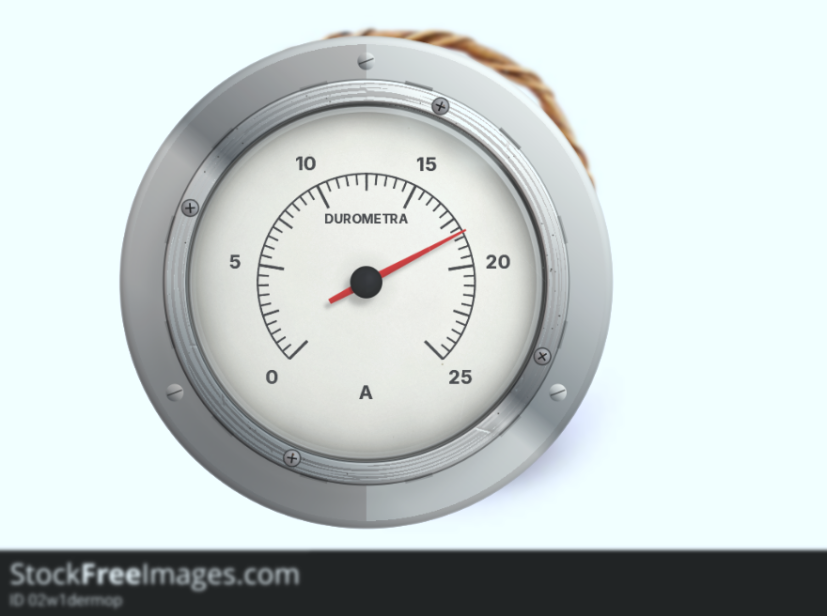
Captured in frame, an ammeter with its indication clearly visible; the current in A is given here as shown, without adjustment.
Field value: 18.25 A
